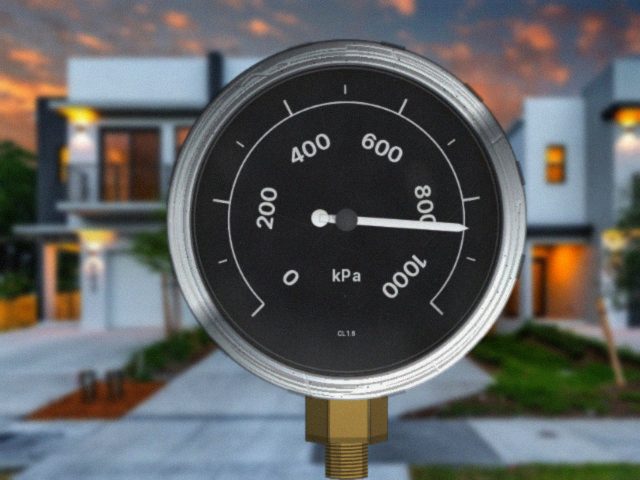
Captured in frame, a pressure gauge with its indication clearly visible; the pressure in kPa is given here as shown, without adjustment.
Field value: 850 kPa
